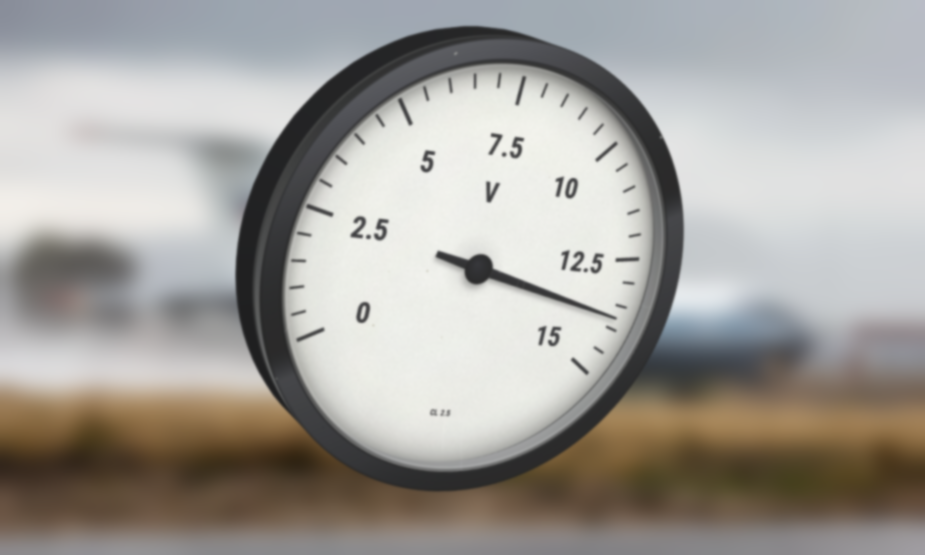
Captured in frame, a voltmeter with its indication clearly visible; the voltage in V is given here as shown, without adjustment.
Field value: 13.75 V
